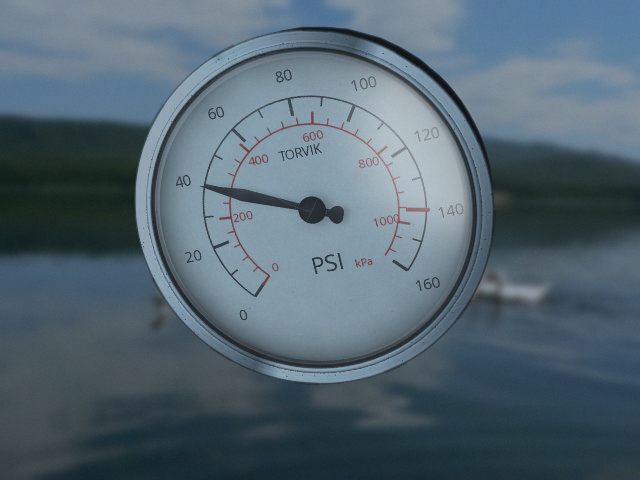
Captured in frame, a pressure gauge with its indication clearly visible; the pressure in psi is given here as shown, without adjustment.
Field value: 40 psi
